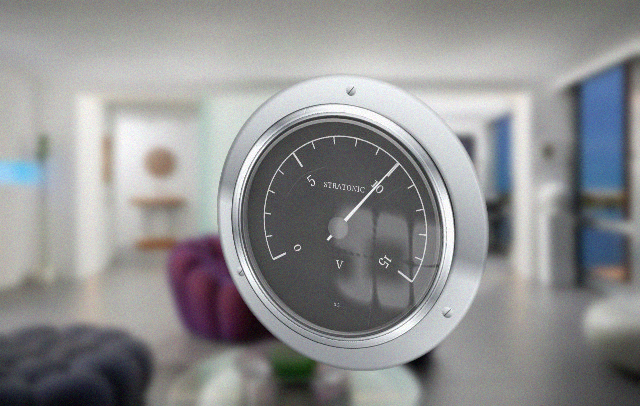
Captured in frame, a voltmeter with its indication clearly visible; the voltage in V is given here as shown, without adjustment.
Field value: 10 V
